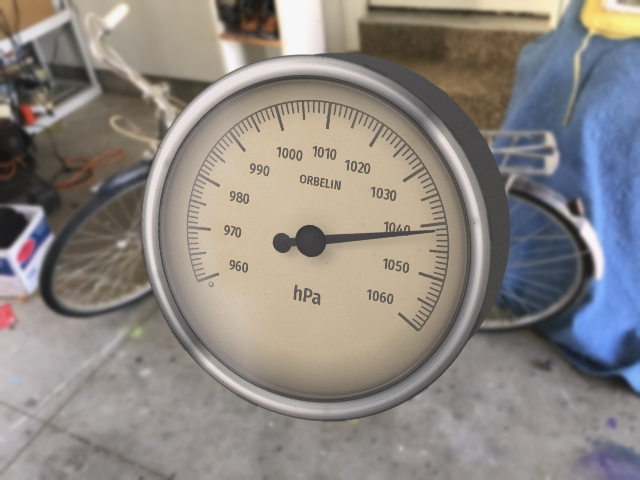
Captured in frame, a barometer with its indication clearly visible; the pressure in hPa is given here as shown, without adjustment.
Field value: 1041 hPa
